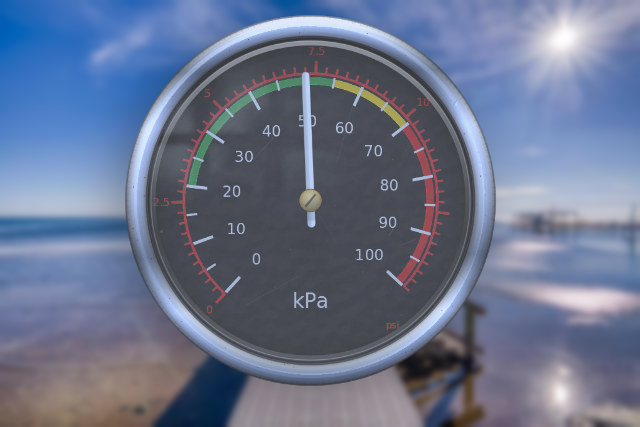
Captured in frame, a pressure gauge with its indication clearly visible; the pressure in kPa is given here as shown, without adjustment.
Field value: 50 kPa
